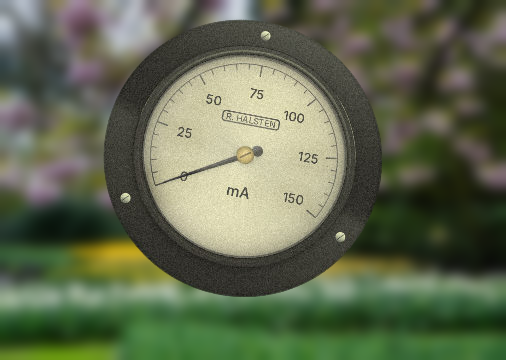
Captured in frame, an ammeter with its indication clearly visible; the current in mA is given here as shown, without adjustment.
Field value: 0 mA
